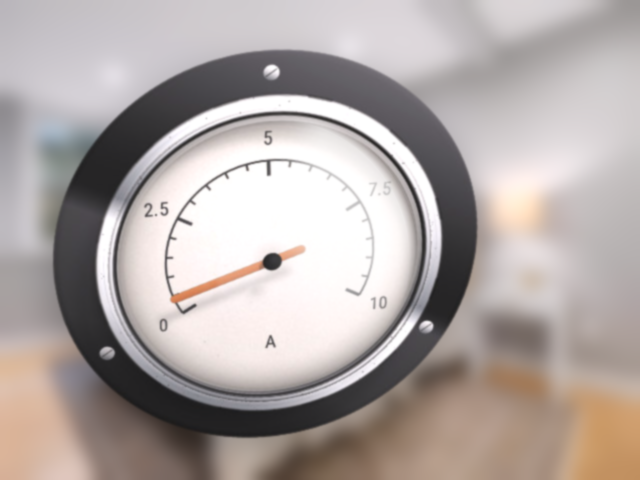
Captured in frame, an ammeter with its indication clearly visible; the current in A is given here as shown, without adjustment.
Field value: 0.5 A
